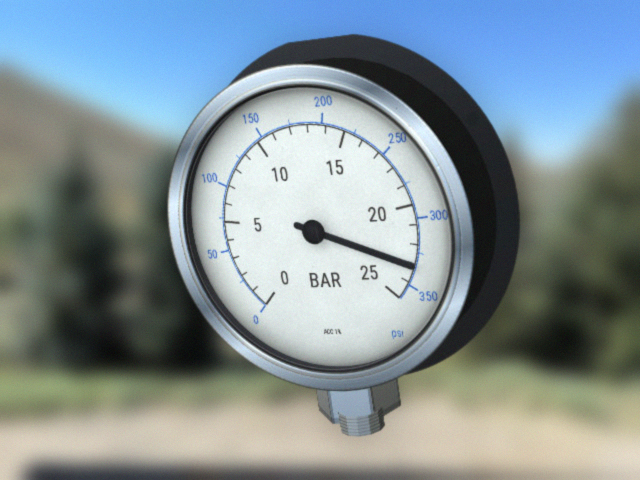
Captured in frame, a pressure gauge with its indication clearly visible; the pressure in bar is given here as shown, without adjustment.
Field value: 23 bar
